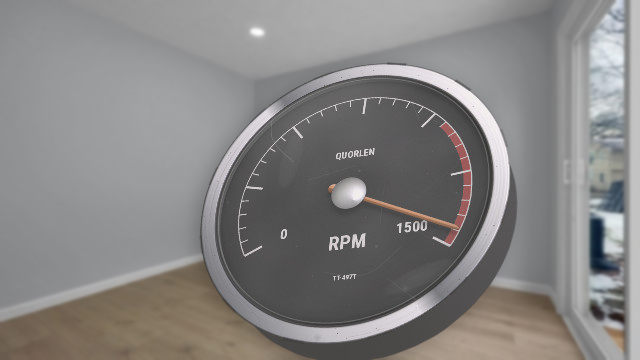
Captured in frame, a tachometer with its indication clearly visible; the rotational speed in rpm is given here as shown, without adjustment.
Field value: 1450 rpm
